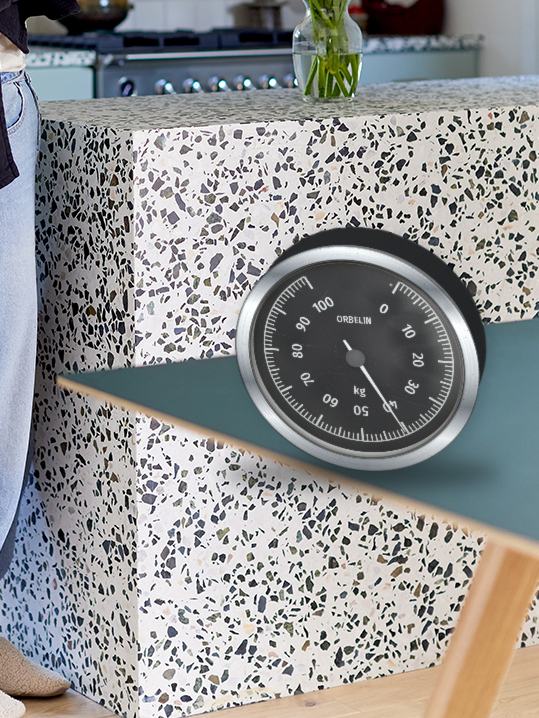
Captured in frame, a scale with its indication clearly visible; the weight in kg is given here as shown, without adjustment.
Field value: 40 kg
